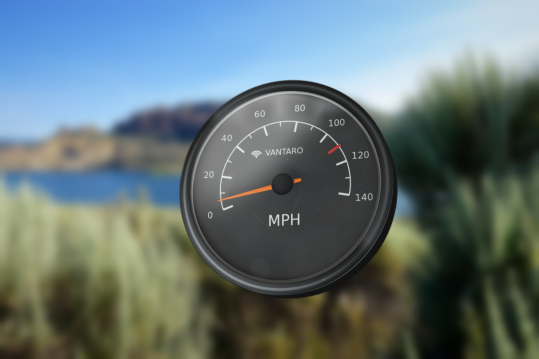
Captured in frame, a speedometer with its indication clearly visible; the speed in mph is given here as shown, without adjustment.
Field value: 5 mph
